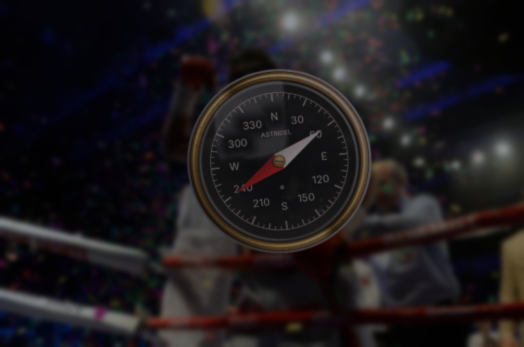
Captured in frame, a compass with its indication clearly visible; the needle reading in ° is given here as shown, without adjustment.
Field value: 240 °
